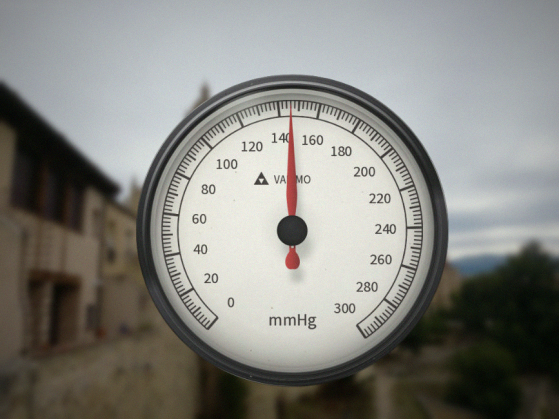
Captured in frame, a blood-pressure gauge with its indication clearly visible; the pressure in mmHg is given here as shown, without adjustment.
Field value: 146 mmHg
